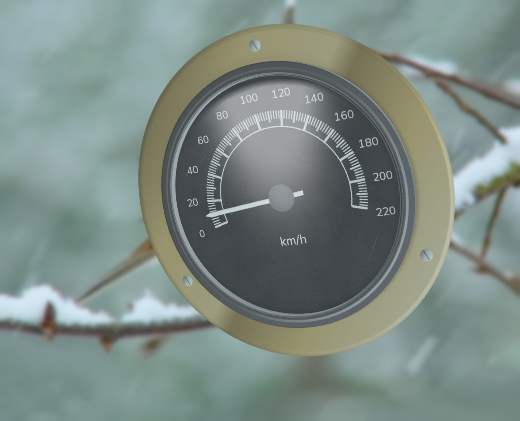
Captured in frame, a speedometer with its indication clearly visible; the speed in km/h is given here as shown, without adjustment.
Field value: 10 km/h
